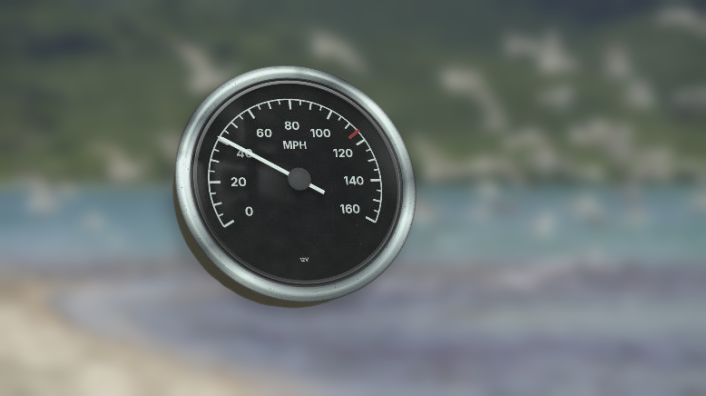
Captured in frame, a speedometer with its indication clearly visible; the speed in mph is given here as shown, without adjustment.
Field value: 40 mph
